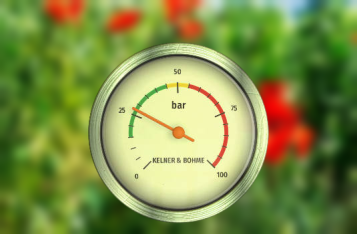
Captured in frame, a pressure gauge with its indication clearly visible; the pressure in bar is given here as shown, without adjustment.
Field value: 27.5 bar
